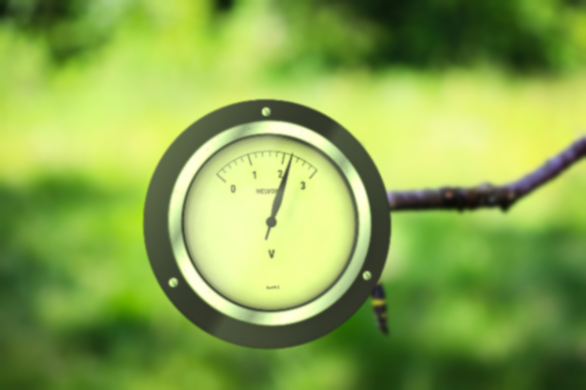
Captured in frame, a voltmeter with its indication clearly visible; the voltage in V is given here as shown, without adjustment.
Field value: 2.2 V
